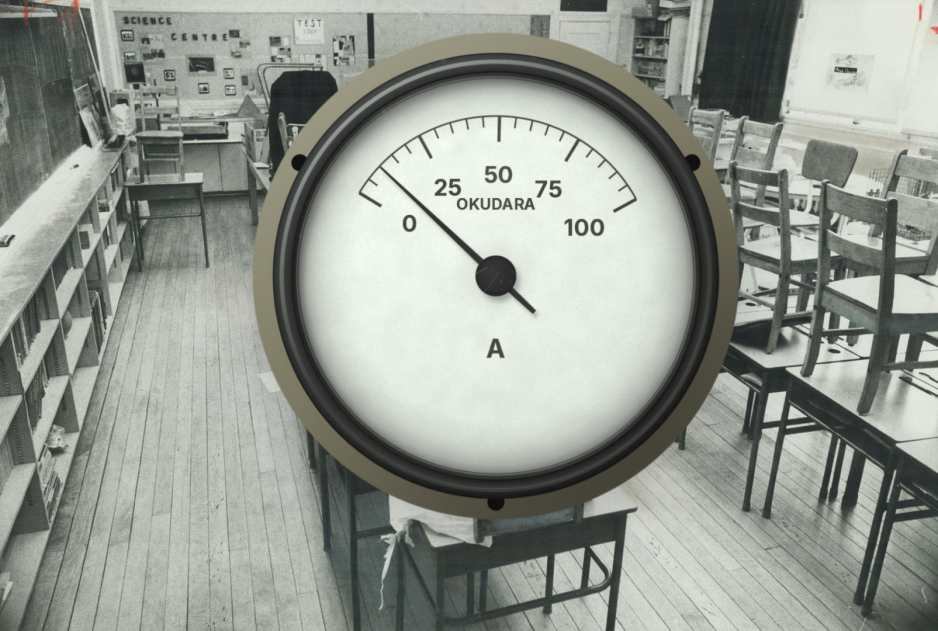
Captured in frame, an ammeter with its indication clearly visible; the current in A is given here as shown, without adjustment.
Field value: 10 A
